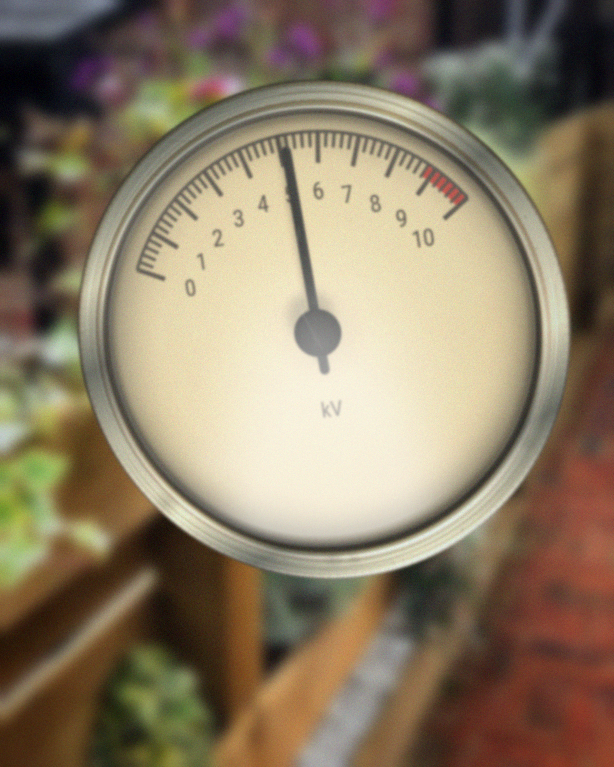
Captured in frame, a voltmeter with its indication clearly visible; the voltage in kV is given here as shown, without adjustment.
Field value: 5.2 kV
